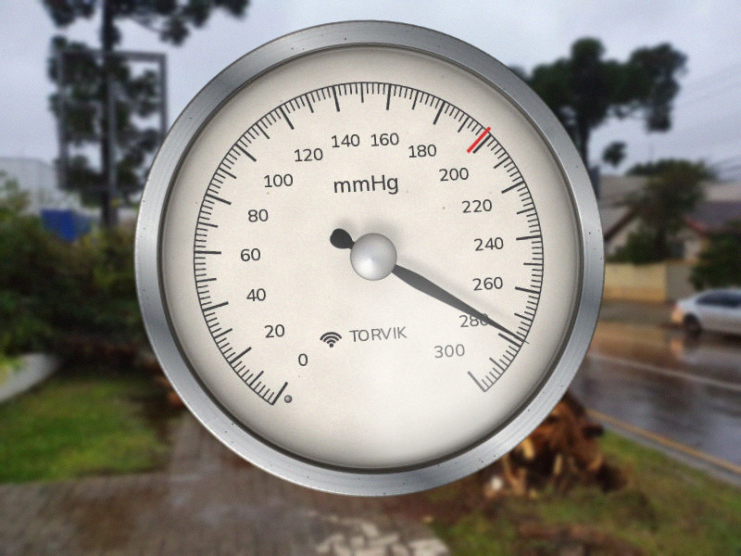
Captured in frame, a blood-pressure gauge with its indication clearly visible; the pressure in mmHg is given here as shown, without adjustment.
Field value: 278 mmHg
